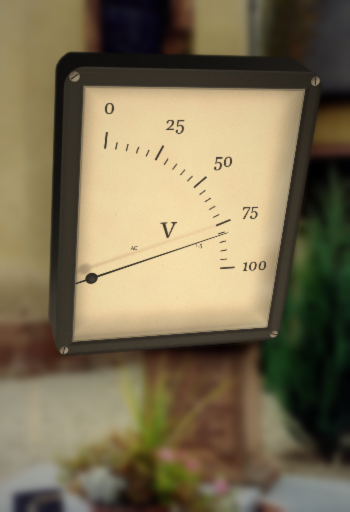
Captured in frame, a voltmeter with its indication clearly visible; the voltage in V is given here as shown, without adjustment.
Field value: 80 V
